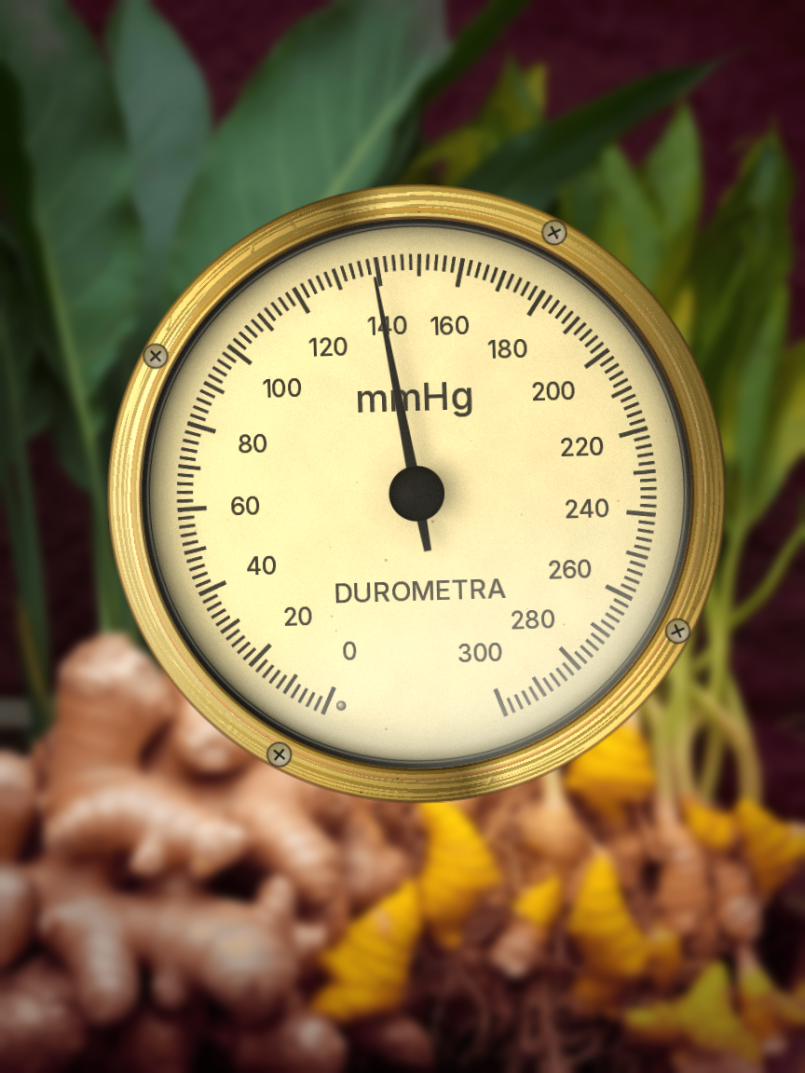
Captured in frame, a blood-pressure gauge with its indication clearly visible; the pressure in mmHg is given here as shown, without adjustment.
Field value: 139 mmHg
